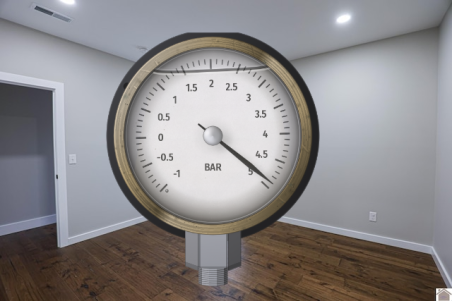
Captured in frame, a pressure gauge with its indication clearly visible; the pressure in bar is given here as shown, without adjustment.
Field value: 4.9 bar
